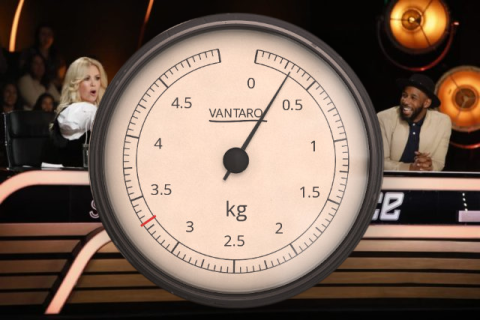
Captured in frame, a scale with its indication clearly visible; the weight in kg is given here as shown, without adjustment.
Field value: 0.3 kg
